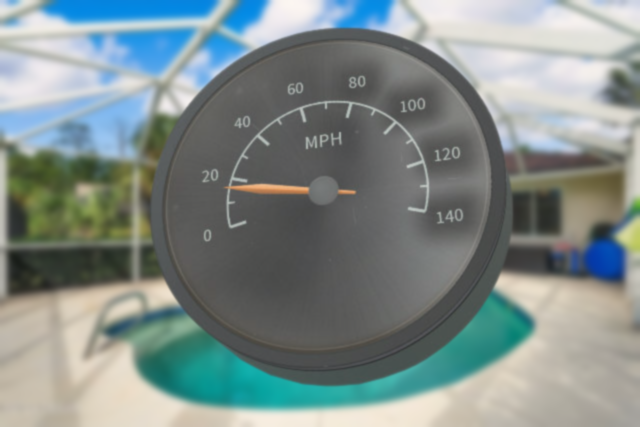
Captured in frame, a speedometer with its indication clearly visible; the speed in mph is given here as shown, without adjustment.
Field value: 15 mph
